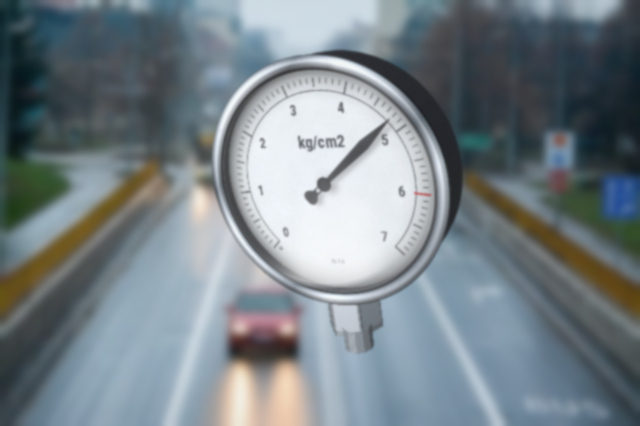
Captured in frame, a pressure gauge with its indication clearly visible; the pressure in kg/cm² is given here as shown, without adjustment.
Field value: 4.8 kg/cm²
